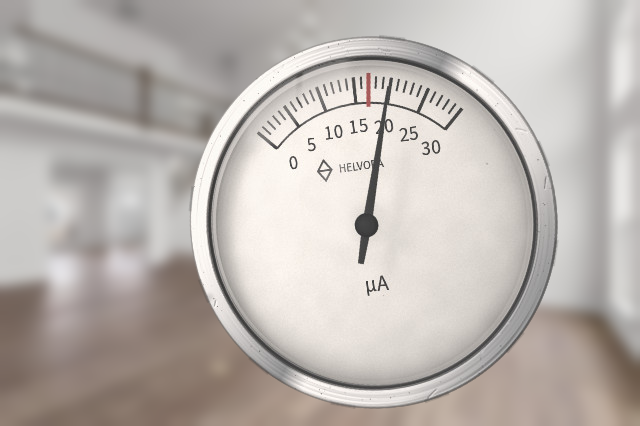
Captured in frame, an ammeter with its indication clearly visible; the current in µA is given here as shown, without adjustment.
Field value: 20 µA
